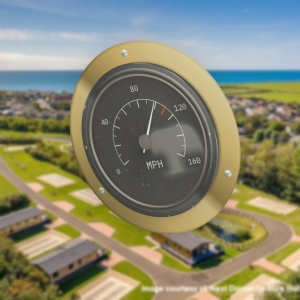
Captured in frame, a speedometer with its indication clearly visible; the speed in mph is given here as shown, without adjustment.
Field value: 100 mph
